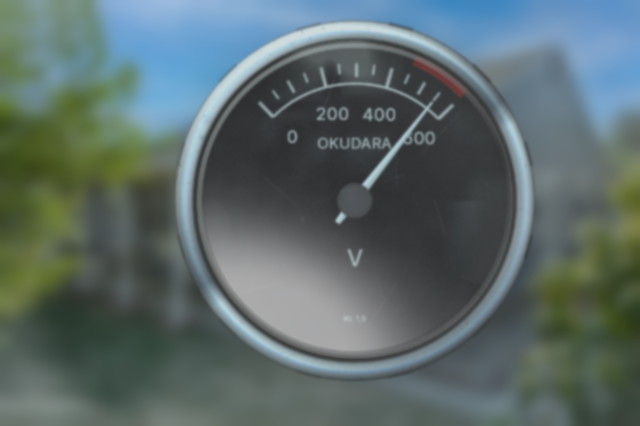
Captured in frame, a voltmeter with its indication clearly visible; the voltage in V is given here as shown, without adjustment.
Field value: 550 V
